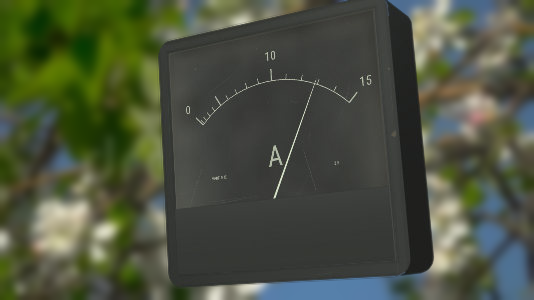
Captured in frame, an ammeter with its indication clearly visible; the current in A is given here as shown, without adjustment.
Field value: 13 A
